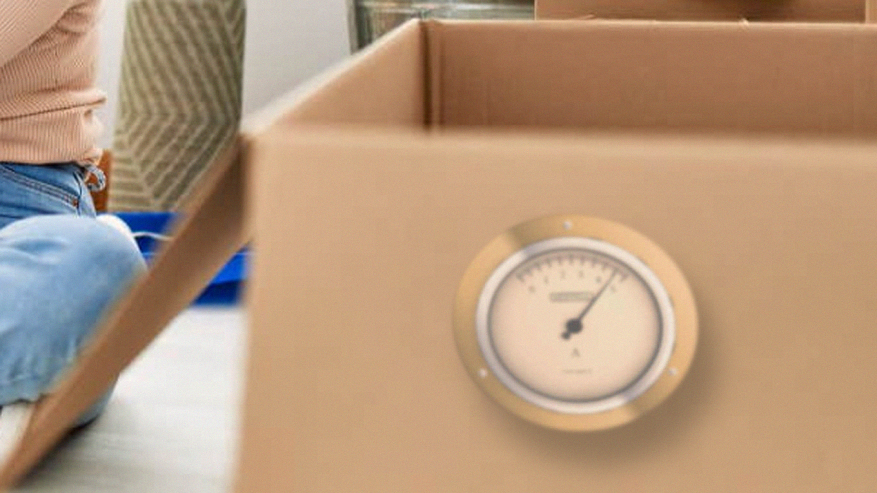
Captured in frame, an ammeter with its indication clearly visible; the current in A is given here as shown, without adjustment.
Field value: 4.5 A
